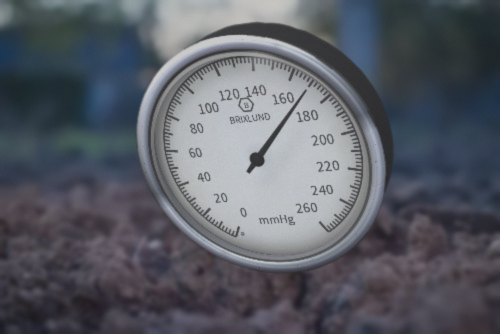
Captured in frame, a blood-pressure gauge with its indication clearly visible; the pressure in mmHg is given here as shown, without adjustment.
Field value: 170 mmHg
